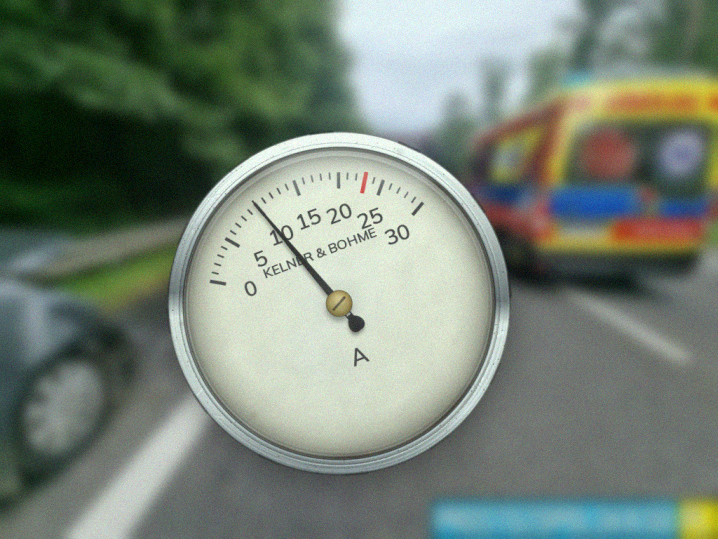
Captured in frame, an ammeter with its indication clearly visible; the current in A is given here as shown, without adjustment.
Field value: 10 A
